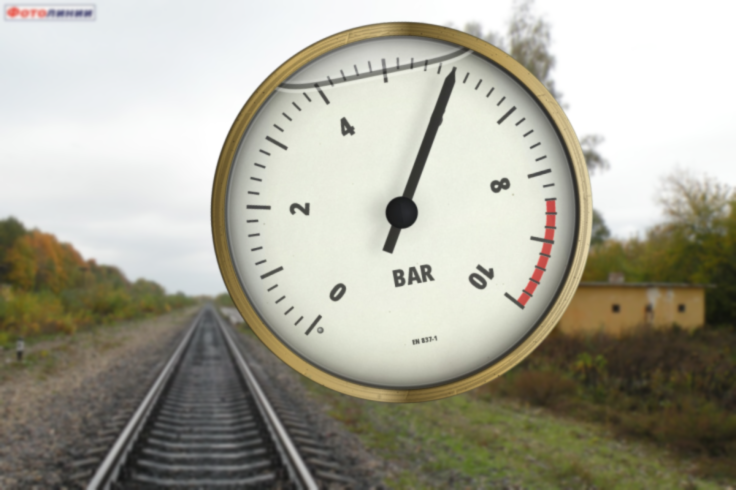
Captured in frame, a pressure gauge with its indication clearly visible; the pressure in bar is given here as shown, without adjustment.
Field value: 6 bar
